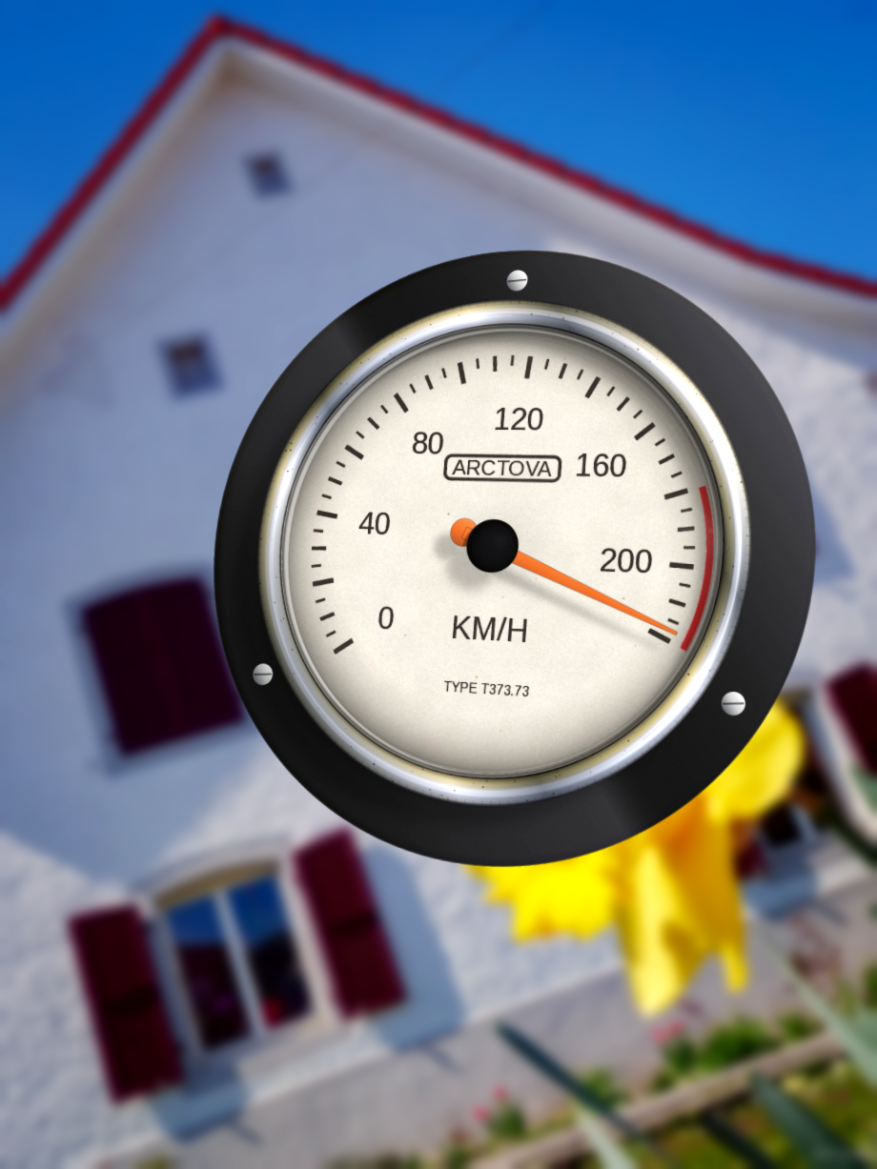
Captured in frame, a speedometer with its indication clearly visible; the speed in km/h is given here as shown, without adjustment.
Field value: 217.5 km/h
